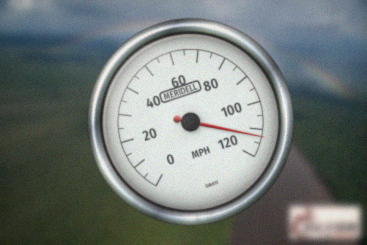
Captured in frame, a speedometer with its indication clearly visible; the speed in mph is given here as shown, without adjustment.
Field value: 112.5 mph
